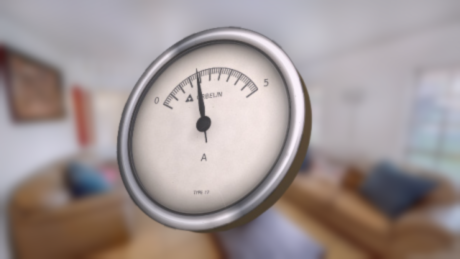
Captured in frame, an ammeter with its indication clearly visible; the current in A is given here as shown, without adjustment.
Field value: 2 A
